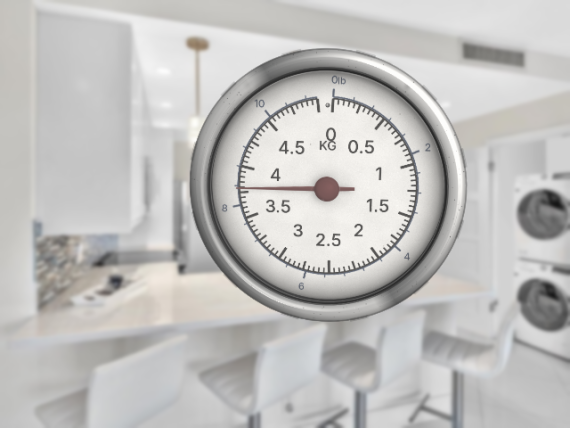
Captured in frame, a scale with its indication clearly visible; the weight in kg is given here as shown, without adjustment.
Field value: 3.8 kg
